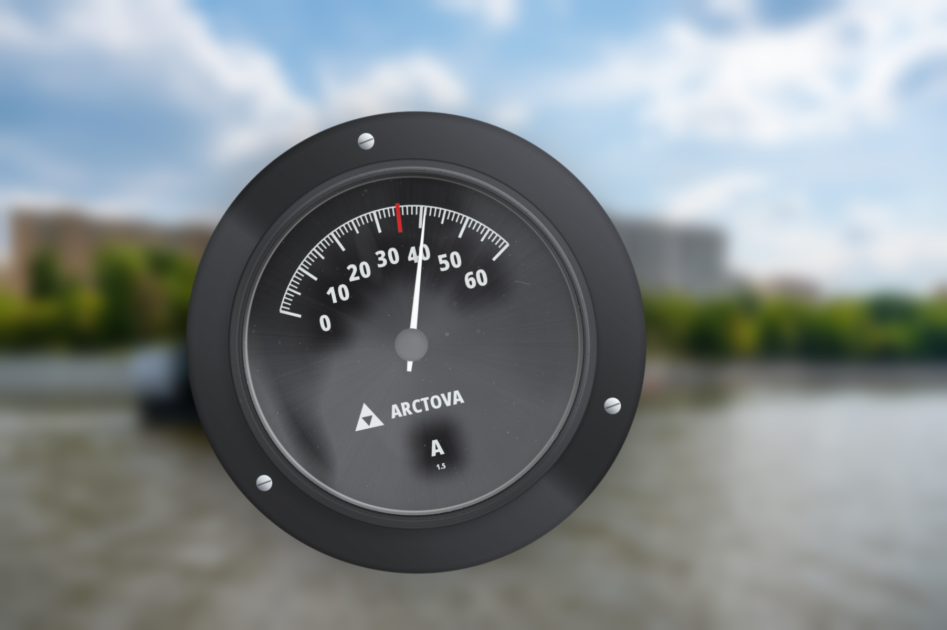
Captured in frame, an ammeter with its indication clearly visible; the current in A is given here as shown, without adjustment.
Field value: 41 A
